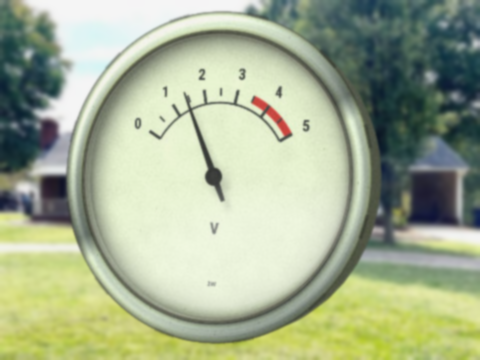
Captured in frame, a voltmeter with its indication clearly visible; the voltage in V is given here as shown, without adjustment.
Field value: 1.5 V
